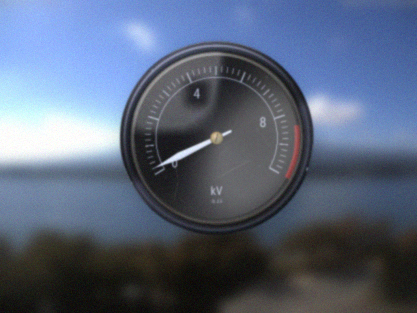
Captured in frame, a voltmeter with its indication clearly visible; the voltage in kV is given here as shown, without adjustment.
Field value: 0.2 kV
